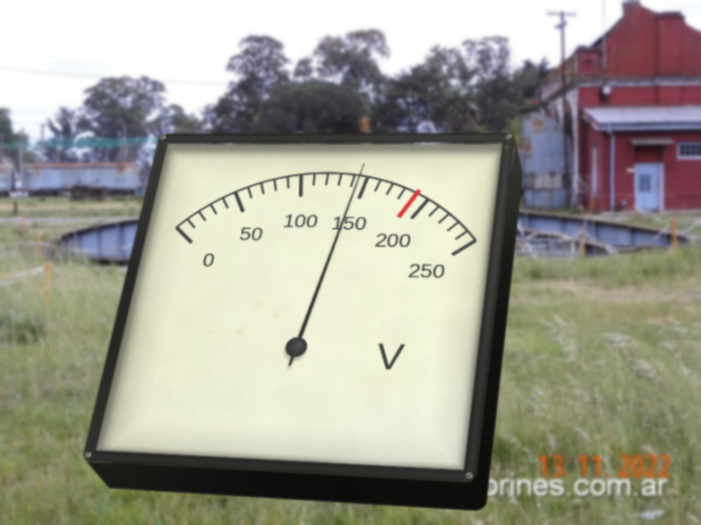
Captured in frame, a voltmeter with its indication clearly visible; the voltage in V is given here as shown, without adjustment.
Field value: 145 V
